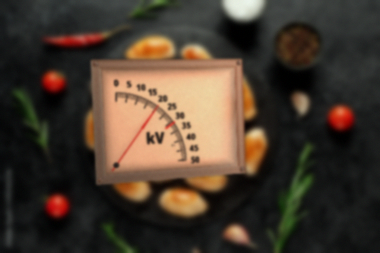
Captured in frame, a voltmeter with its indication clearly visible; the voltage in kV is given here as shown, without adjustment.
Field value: 20 kV
